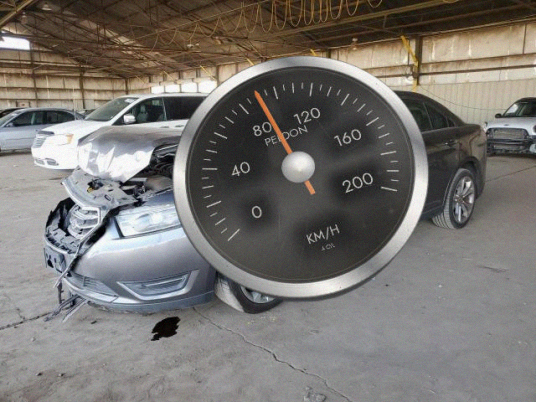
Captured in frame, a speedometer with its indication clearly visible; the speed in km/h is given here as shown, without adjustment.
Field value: 90 km/h
